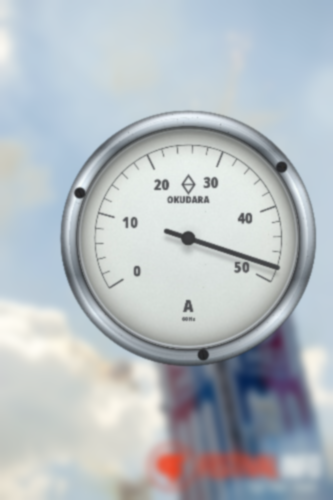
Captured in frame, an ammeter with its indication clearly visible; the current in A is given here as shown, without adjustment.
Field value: 48 A
